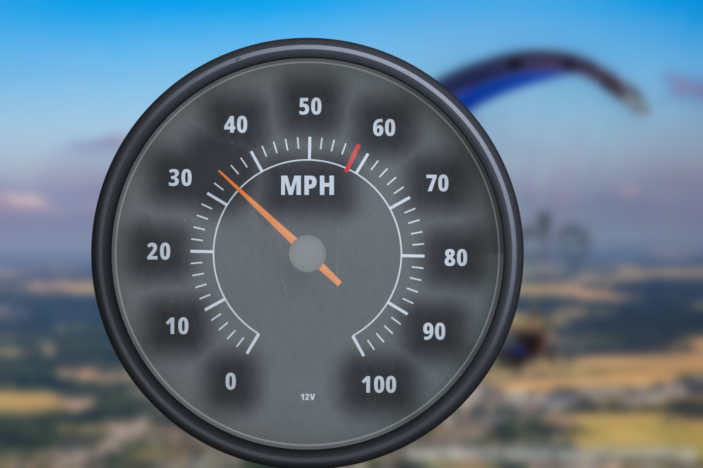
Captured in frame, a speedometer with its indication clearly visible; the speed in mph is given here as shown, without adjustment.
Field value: 34 mph
